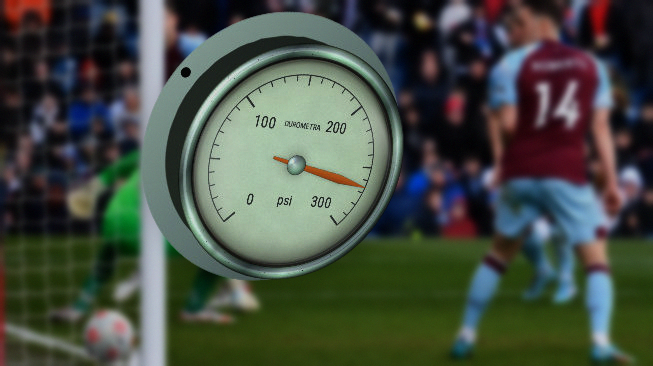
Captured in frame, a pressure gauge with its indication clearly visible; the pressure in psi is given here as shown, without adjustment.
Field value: 265 psi
